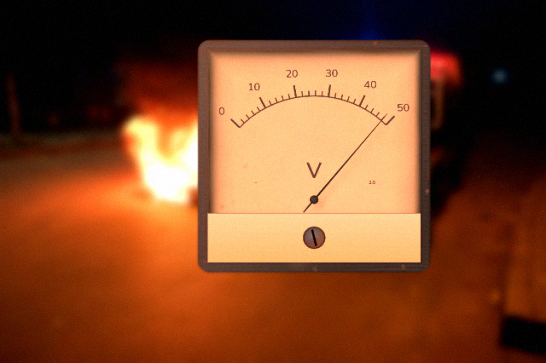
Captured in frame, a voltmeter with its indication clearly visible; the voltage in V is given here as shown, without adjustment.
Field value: 48 V
